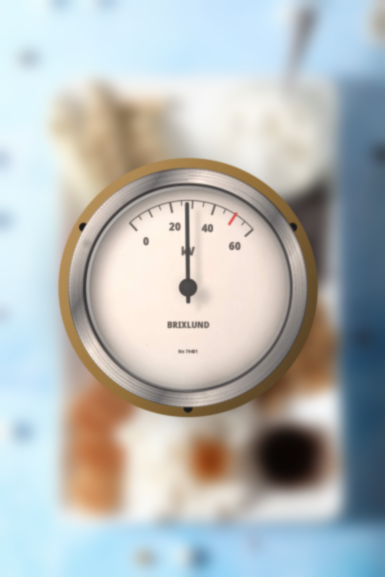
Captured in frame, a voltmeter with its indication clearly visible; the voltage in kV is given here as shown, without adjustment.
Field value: 27.5 kV
